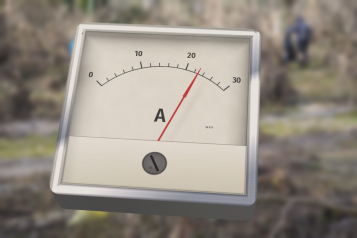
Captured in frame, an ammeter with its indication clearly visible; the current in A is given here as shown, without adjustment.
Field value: 23 A
